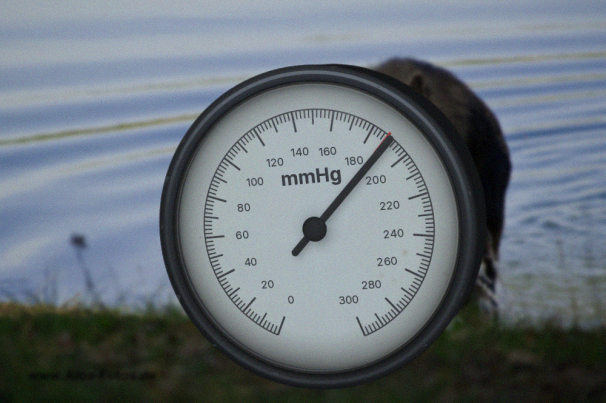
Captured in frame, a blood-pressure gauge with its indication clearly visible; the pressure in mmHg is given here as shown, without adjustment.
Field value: 190 mmHg
